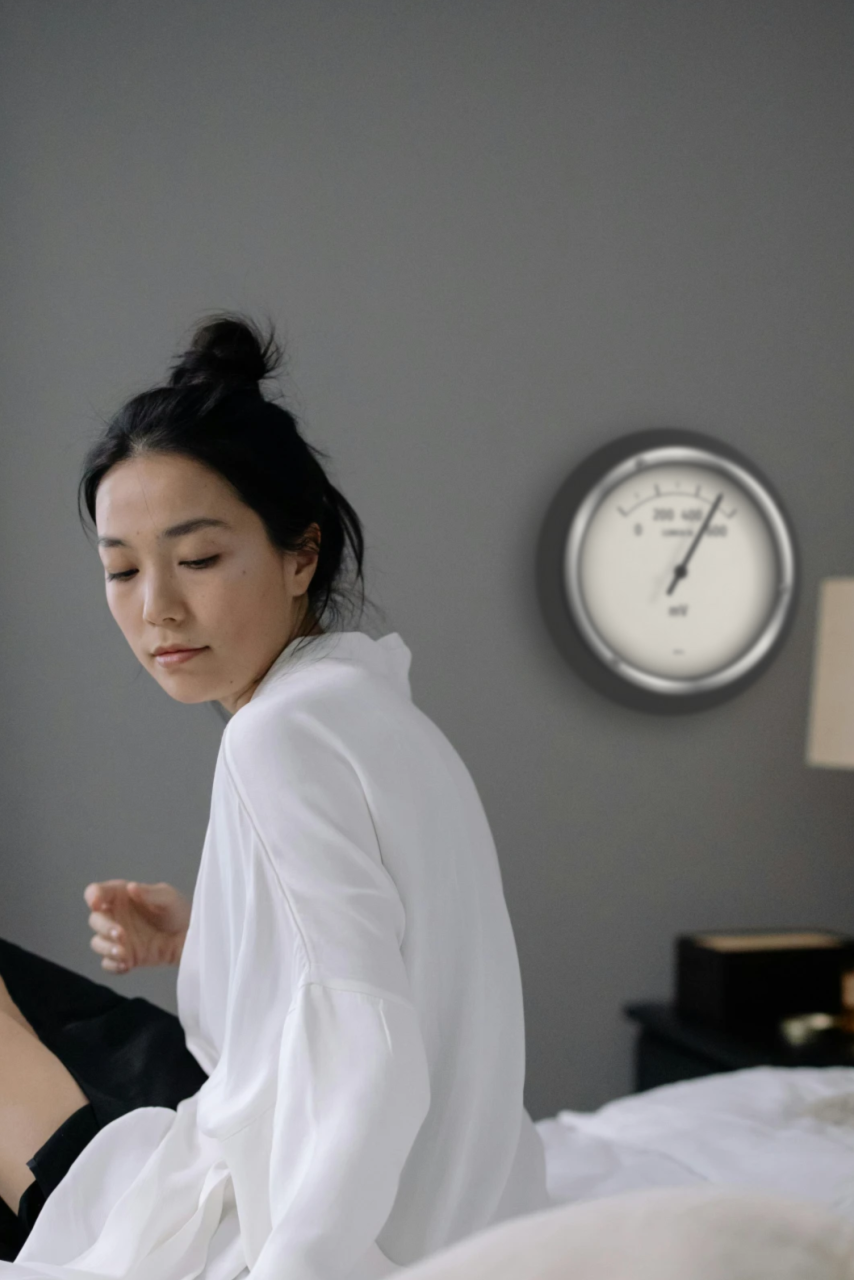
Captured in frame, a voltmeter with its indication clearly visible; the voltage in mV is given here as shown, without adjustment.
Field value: 500 mV
